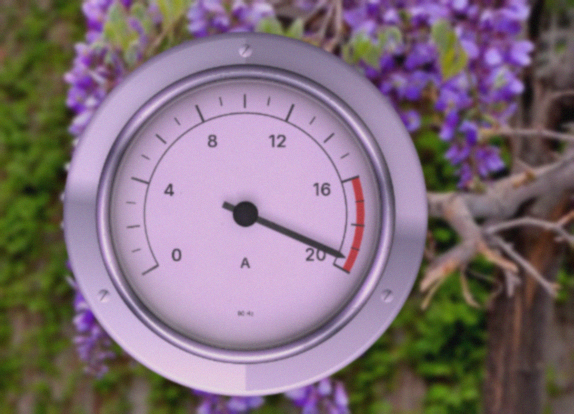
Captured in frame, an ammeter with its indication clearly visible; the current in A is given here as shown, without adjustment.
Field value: 19.5 A
